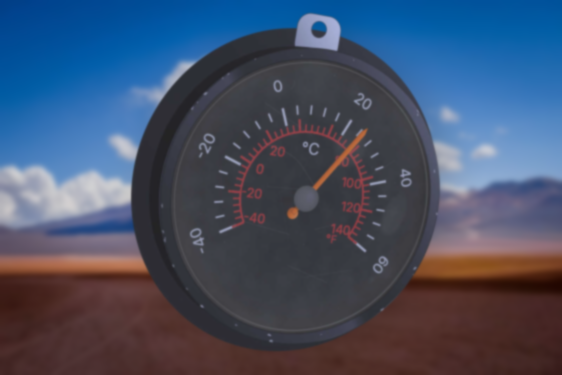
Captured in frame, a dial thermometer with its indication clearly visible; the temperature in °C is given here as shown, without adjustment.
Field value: 24 °C
